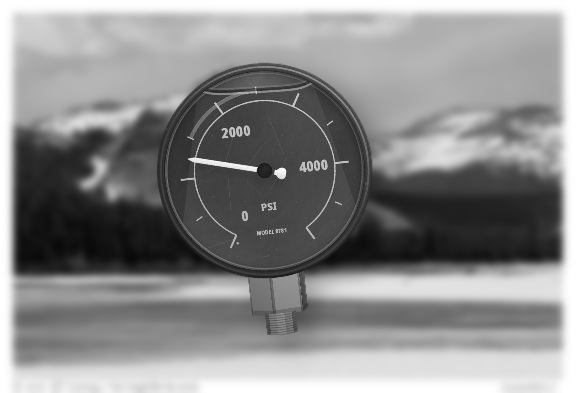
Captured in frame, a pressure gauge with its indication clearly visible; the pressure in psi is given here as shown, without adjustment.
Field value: 1250 psi
